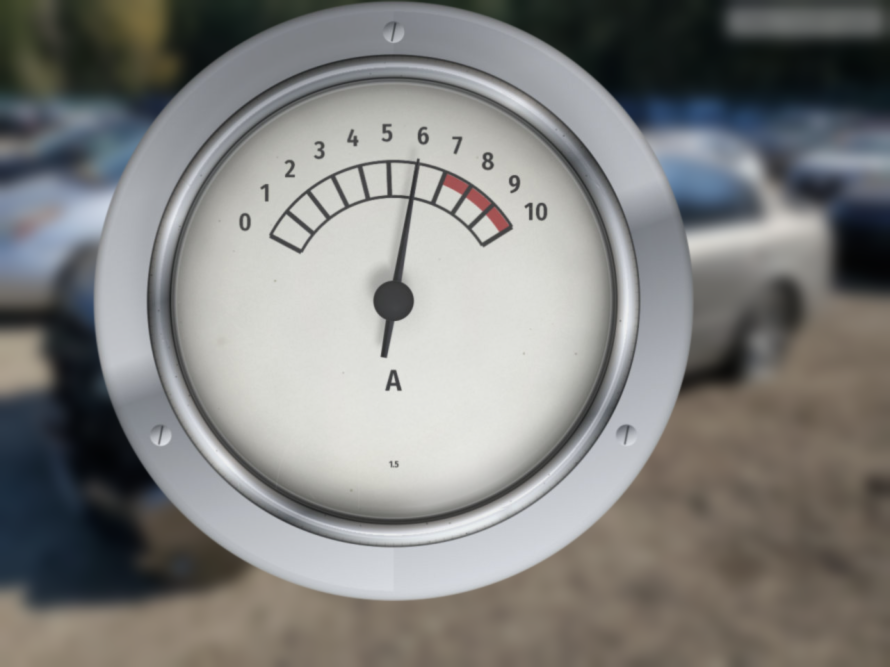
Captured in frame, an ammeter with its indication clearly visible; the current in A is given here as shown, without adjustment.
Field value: 6 A
